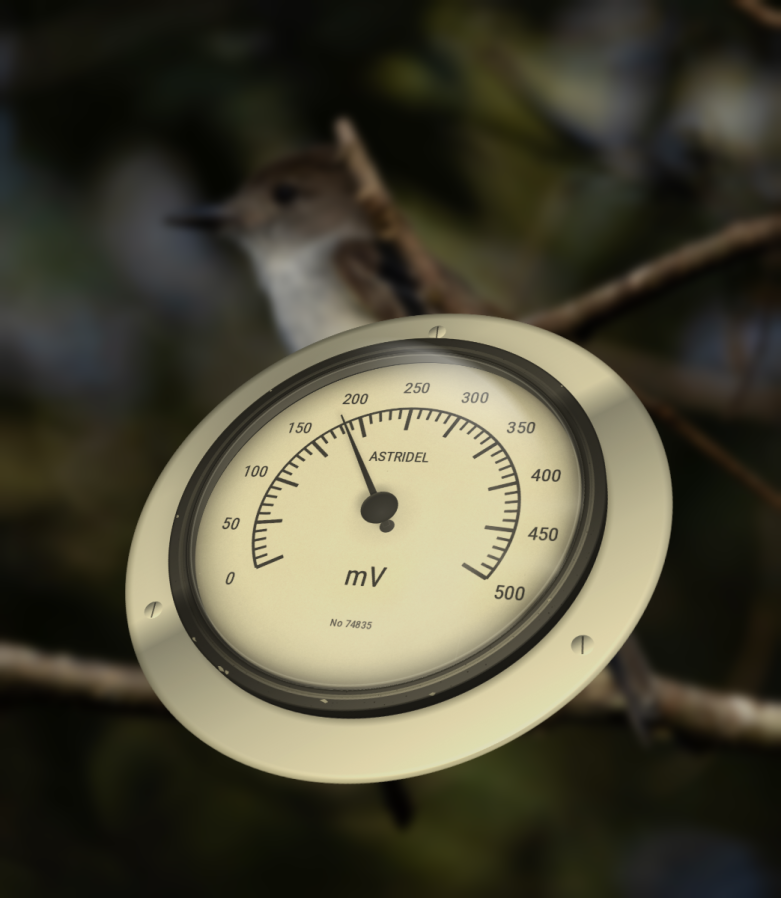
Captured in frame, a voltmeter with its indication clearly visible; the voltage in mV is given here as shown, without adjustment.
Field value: 185 mV
